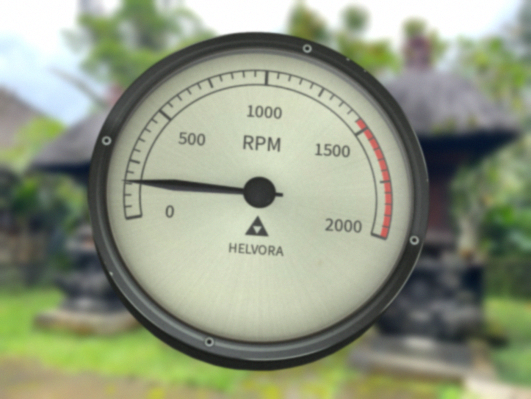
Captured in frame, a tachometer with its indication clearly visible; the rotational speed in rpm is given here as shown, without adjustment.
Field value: 150 rpm
